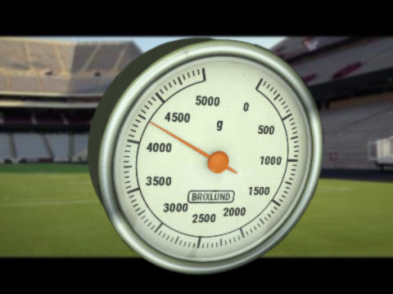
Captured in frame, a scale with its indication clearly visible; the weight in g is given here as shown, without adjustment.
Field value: 4250 g
